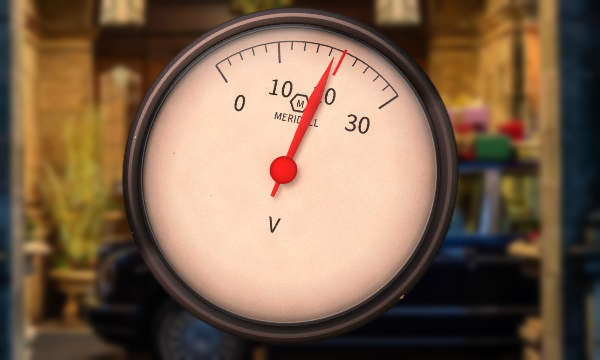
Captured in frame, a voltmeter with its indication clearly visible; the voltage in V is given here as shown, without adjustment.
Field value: 19 V
